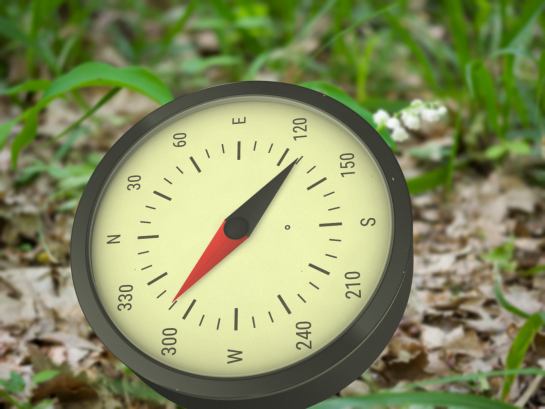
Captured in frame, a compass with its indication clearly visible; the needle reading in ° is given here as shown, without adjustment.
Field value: 310 °
